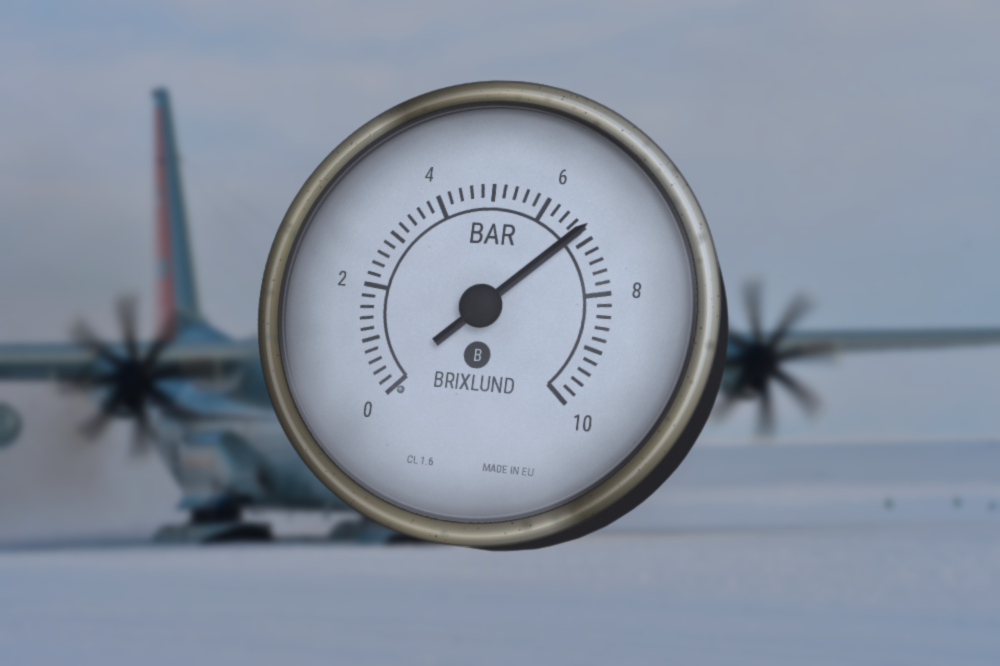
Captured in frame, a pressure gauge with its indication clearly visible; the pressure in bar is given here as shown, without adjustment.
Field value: 6.8 bar
